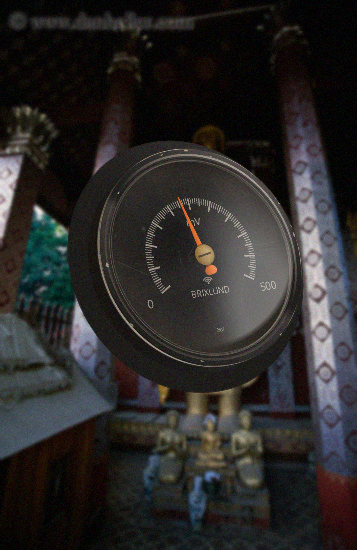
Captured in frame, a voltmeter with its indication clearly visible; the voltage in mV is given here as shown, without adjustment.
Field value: 225 mV
